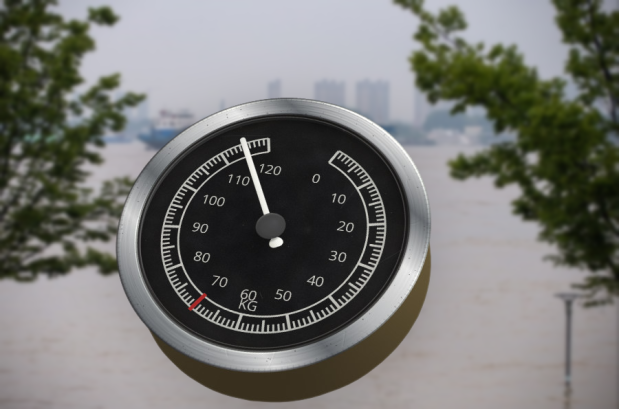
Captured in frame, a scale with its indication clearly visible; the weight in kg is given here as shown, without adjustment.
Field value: 115 kg
